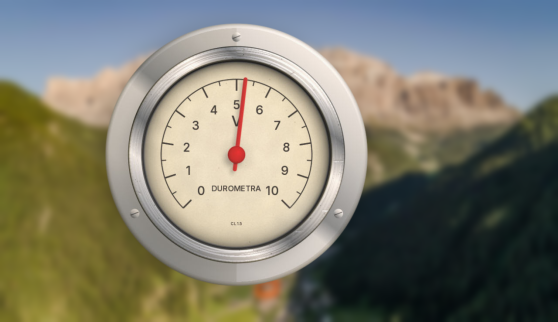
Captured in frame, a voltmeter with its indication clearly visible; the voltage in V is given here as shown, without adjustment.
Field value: 5.25 V
